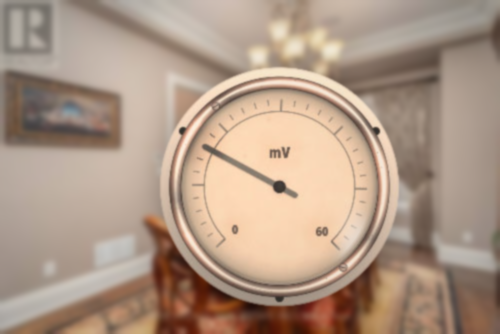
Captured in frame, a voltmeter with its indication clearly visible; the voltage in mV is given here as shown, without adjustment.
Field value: 16 mV
